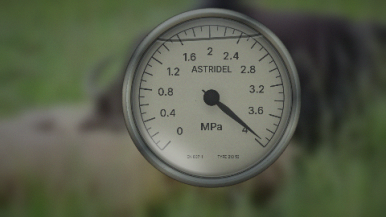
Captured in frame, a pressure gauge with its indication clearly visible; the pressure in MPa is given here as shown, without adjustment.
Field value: 3.95 MPa
